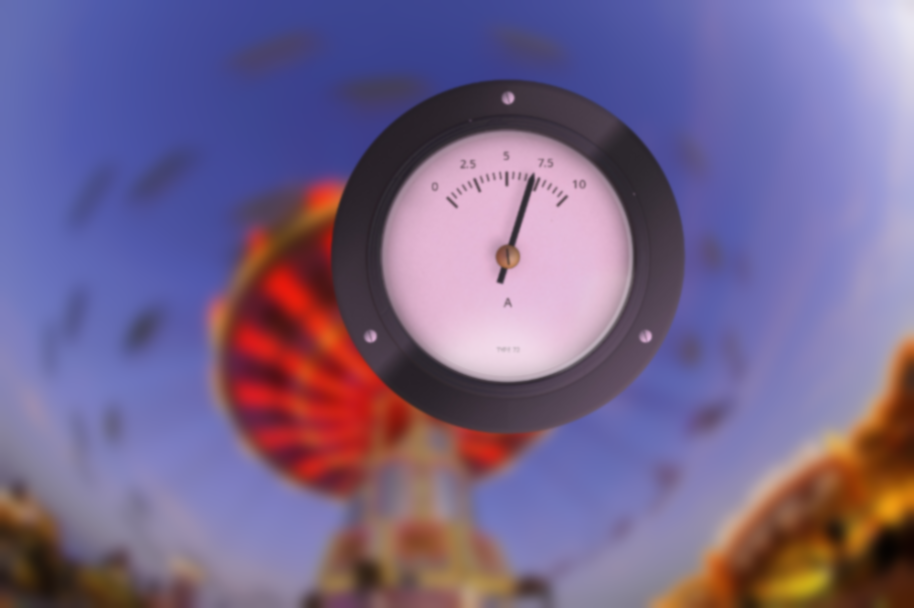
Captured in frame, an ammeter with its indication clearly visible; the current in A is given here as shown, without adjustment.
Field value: 7 A
